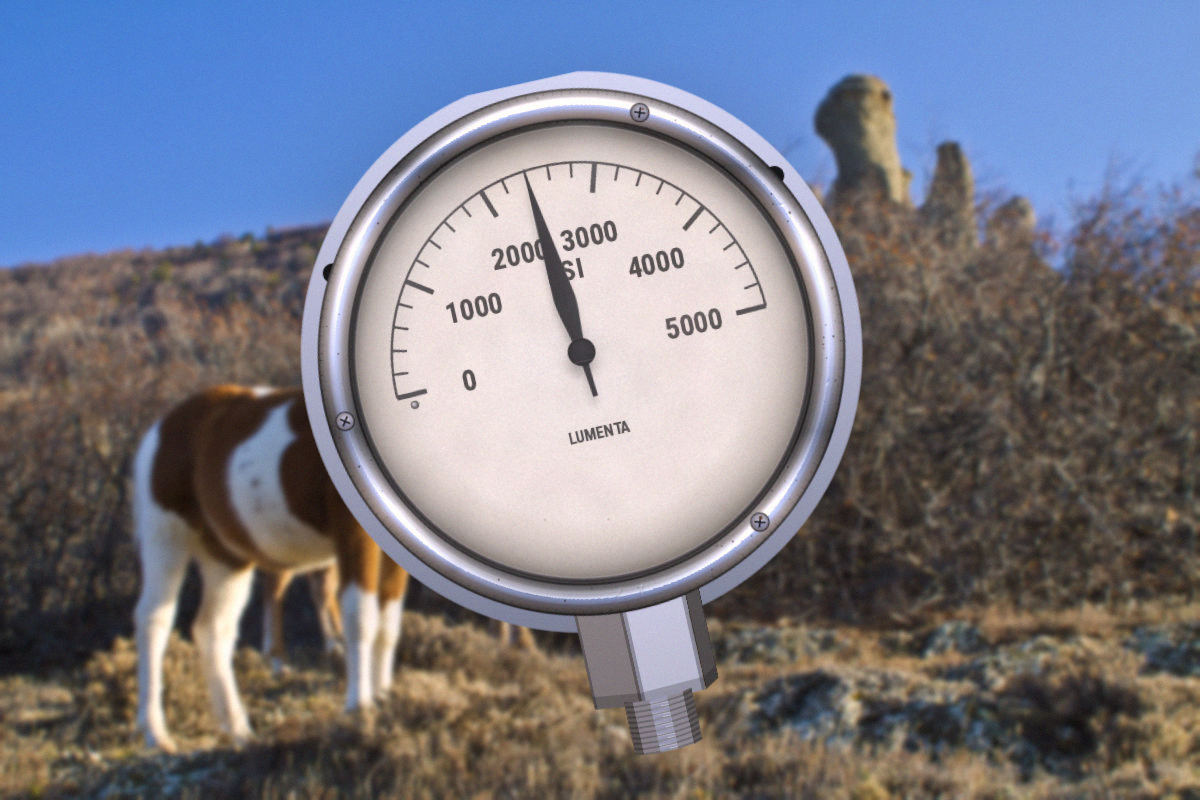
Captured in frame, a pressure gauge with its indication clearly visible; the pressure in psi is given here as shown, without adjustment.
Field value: 2400 psi
